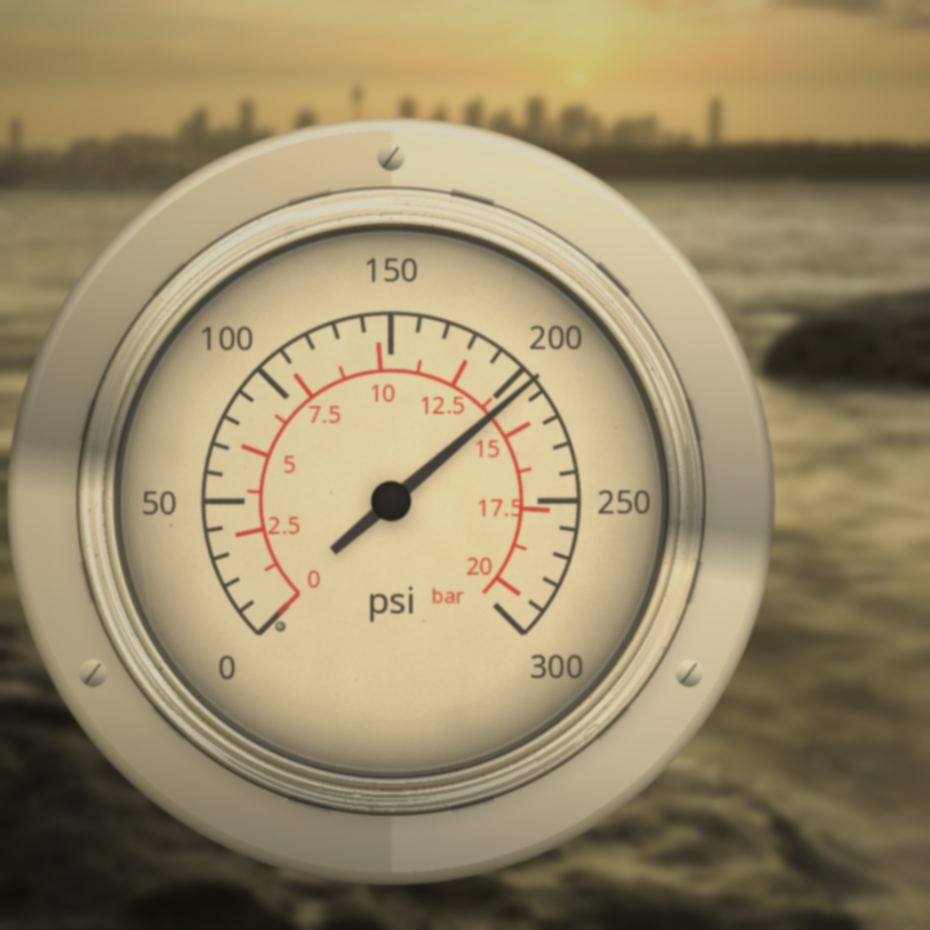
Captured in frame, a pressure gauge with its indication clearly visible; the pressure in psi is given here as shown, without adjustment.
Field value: 205 psi
